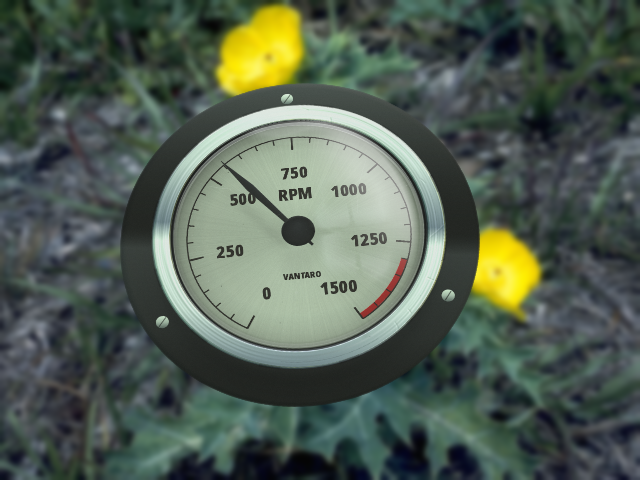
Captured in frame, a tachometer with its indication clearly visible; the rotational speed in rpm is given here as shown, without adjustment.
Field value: 550 rpm
